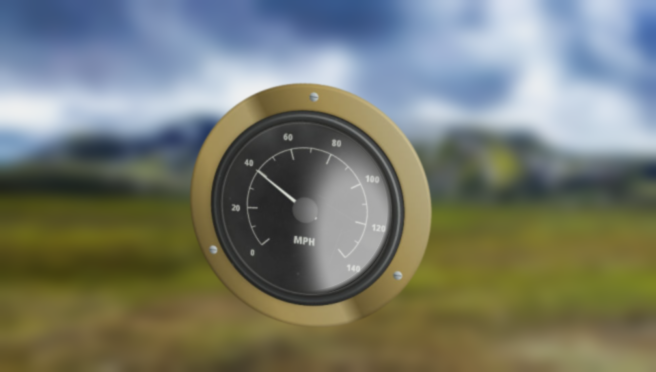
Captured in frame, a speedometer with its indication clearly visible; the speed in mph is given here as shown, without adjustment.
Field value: 40 mph
